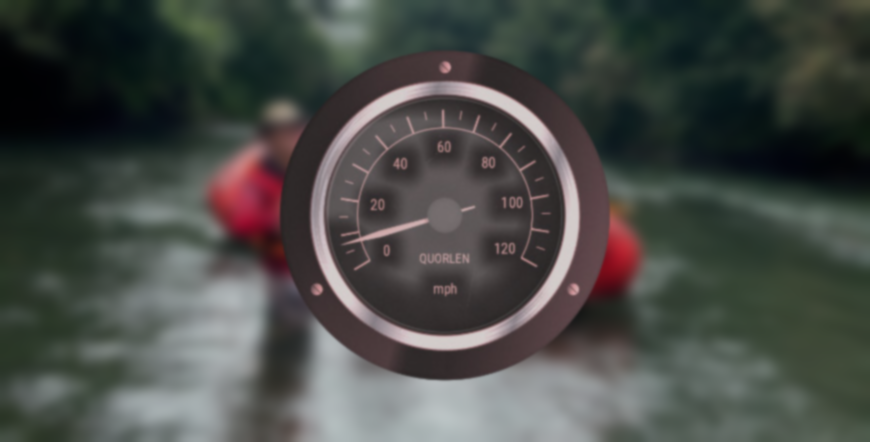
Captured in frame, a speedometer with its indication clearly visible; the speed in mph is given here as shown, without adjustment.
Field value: 7.5 mph
